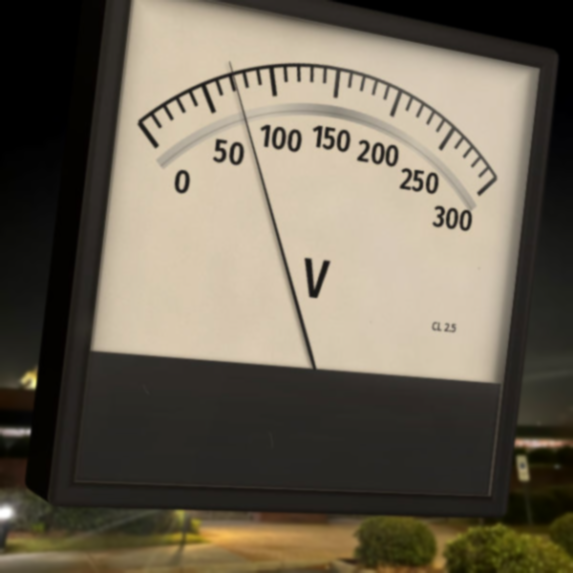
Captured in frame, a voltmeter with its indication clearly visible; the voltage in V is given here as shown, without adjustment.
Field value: 70 V
